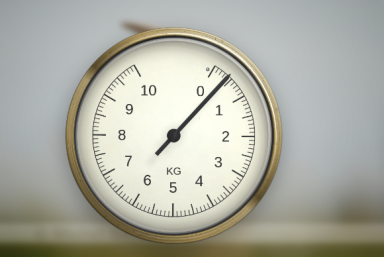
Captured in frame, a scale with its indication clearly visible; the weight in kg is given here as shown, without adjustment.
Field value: 0.4 kg
